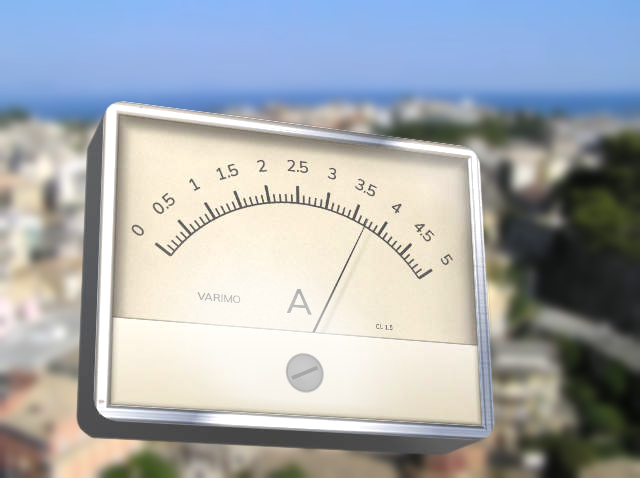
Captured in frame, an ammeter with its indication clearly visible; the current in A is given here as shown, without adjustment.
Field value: 3.7 A
